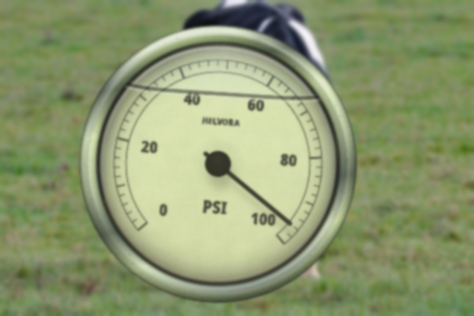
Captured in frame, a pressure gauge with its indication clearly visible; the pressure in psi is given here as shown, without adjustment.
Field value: 96 psi
